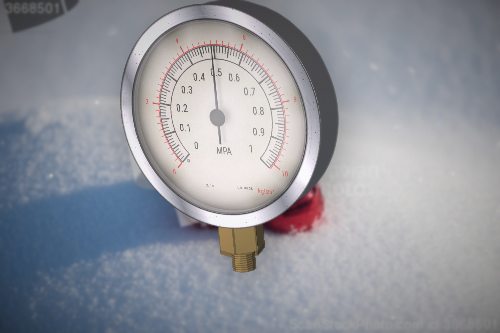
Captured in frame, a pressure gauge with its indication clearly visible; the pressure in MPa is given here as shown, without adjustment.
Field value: 0.5 MPa
